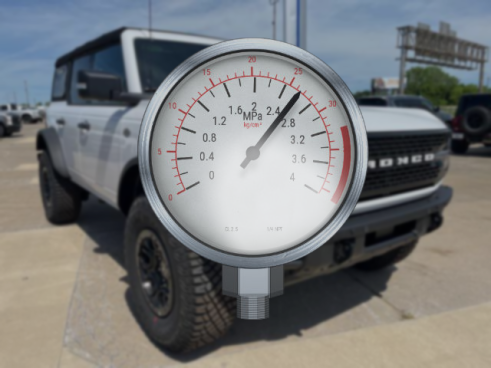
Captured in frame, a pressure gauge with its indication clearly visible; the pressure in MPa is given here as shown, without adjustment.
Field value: 2.6 MPa
